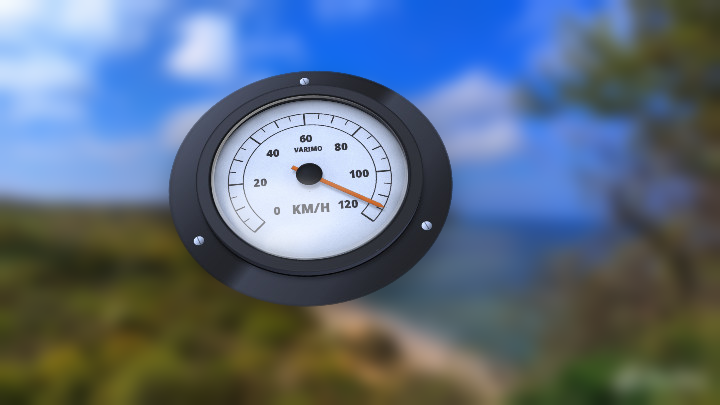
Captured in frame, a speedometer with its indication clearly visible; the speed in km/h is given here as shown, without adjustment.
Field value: 115 km/h
